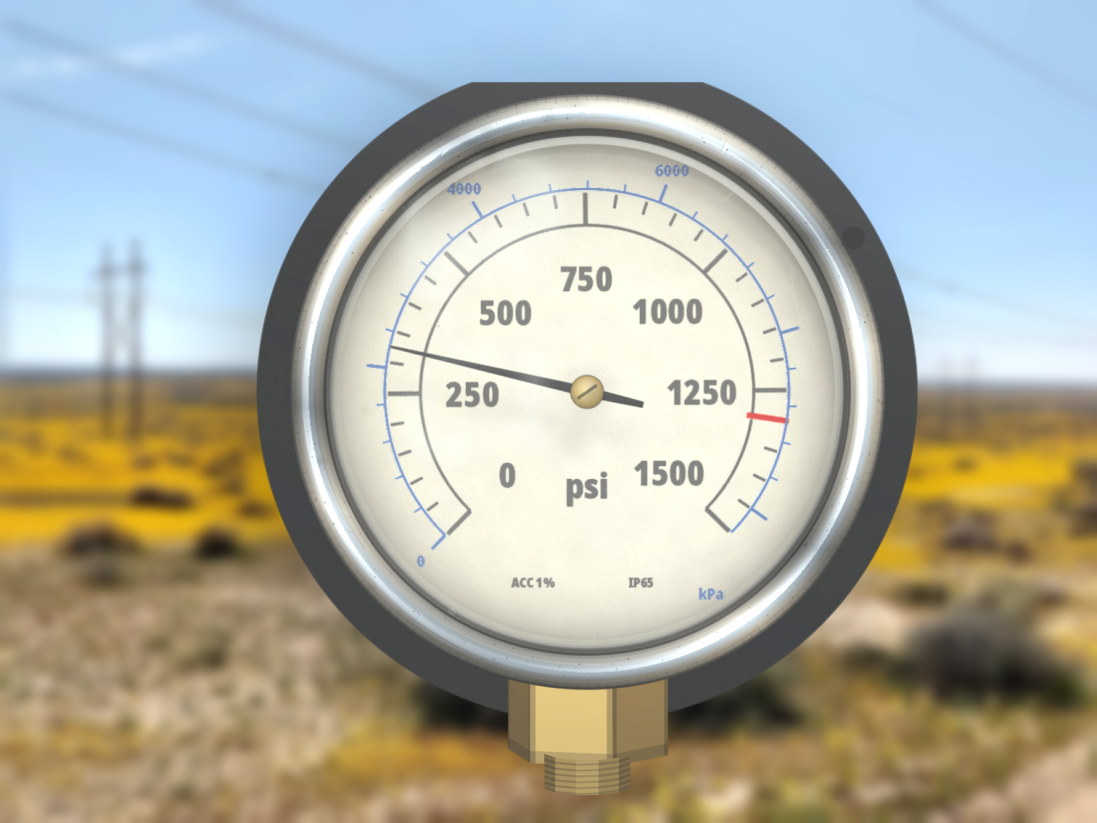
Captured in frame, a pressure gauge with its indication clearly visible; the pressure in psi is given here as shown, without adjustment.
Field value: 325 psi
